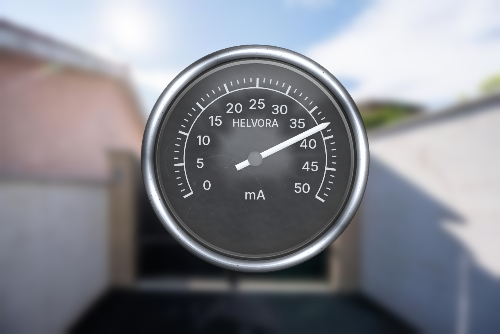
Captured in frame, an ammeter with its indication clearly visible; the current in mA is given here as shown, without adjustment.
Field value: 38 mA
